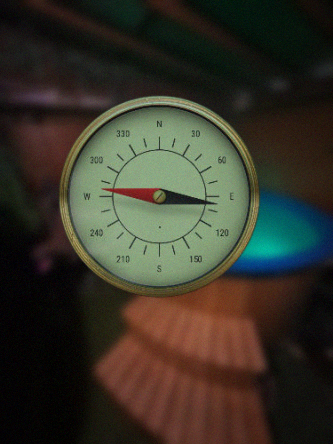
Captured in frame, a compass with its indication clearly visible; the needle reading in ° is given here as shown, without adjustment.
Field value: 277.5 °
